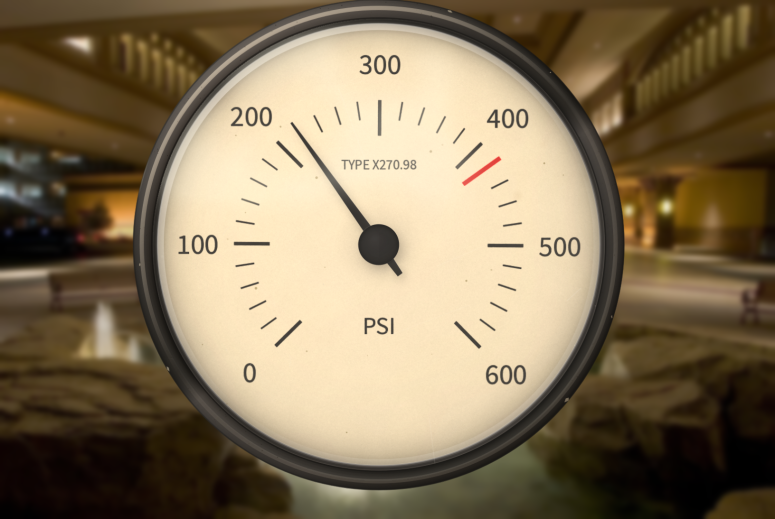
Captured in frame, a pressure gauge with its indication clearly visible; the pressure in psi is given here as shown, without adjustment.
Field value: 220 psi
